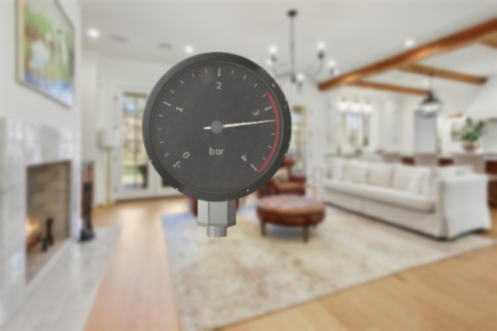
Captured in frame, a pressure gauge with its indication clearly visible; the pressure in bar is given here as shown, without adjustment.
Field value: 3.2 bar
